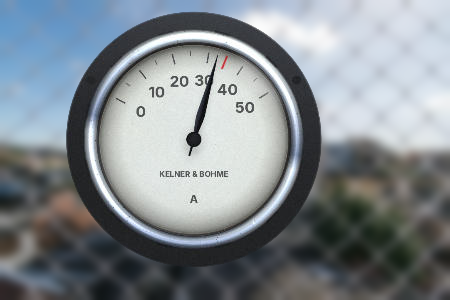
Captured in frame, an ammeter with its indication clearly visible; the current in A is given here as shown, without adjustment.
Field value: 32.5 A
